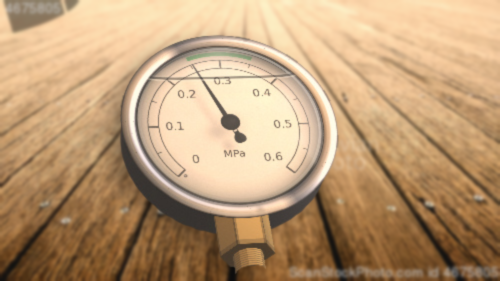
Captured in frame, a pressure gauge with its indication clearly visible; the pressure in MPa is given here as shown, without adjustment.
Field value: 0.25 MPa
